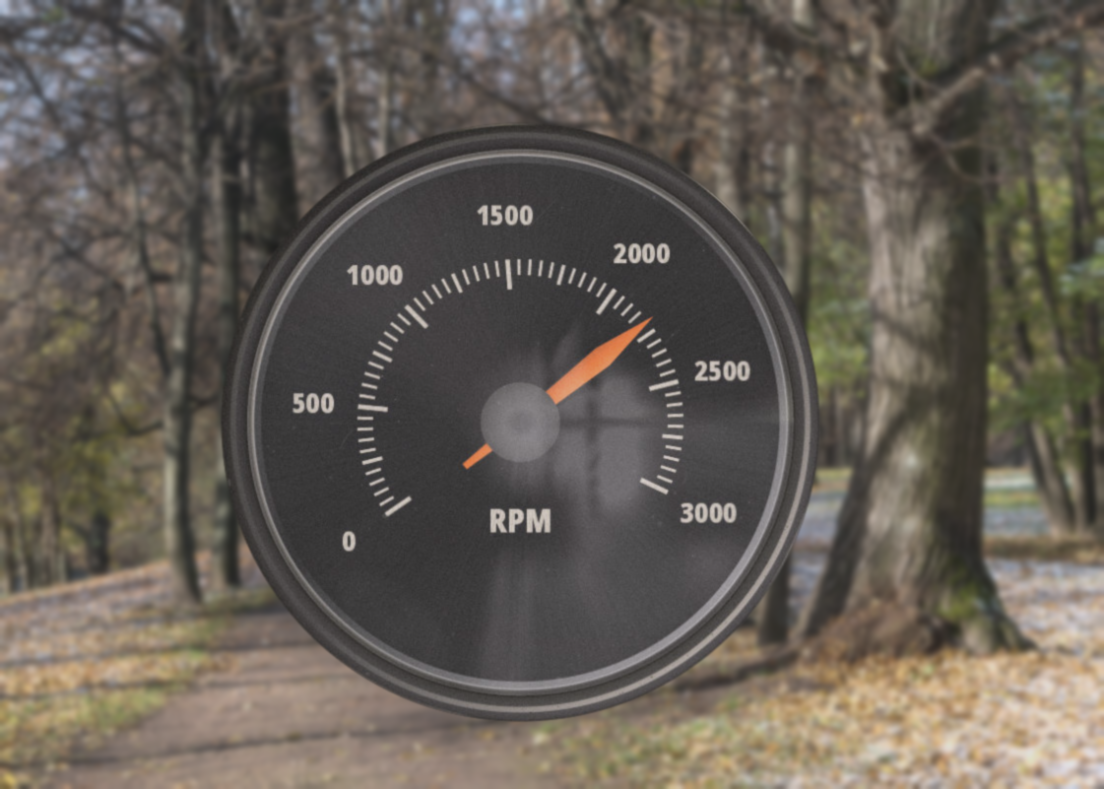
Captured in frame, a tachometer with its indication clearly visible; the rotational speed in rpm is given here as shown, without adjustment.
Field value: 2200 rpm
